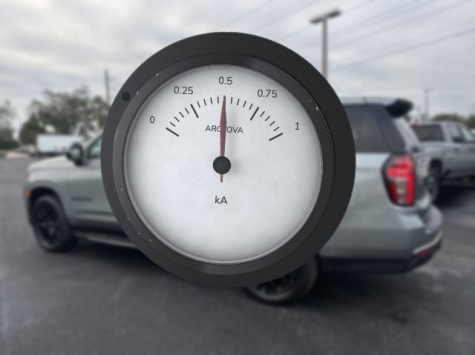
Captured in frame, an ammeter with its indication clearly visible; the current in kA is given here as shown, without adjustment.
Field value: 0.5 kA
